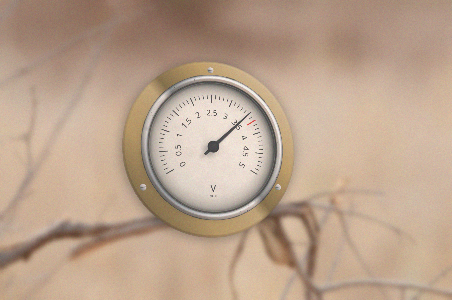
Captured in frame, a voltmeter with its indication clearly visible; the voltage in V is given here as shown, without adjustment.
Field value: 3.5 V
